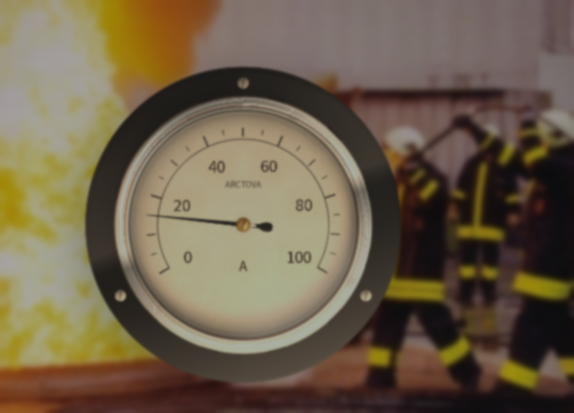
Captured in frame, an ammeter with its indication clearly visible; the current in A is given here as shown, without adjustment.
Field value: 15 A
